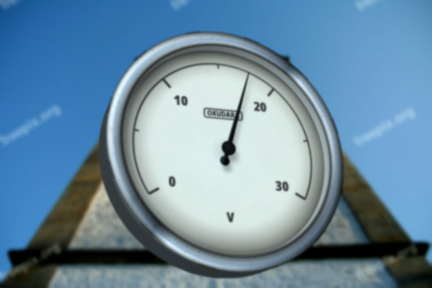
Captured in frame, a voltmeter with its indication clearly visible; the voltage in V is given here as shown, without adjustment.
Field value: 17.5 V
